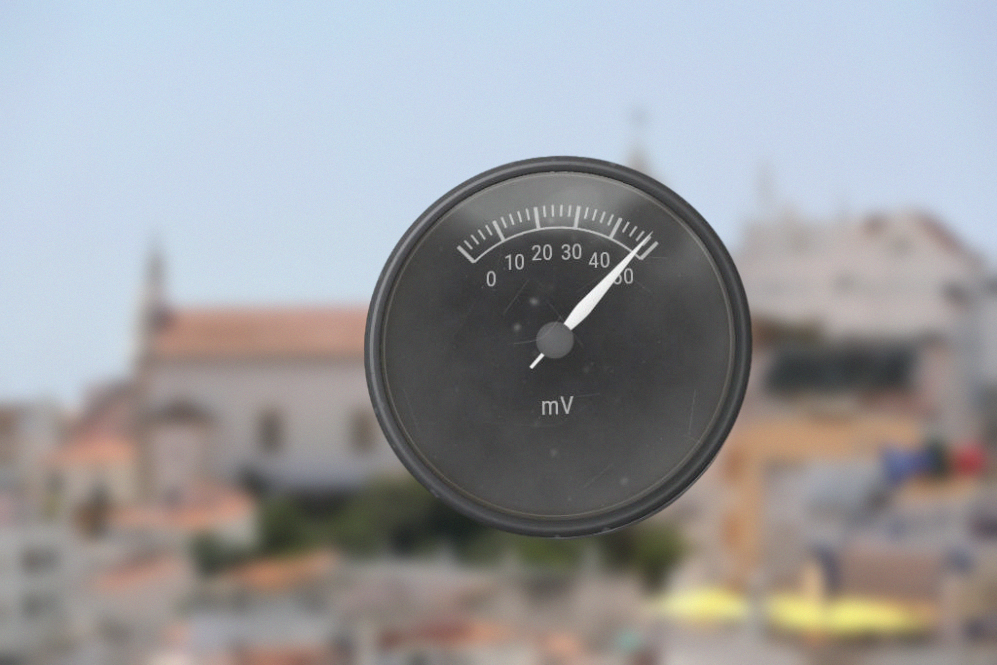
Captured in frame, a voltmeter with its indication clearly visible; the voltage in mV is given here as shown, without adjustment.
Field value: 48 mV
